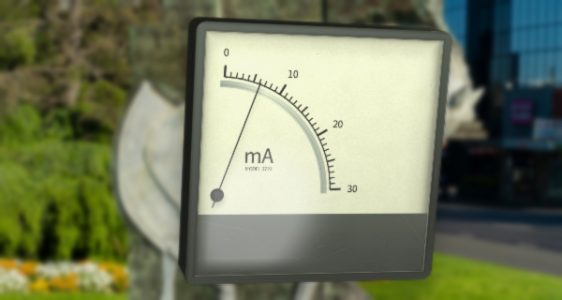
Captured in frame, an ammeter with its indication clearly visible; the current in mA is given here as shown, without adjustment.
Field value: 6 mA
